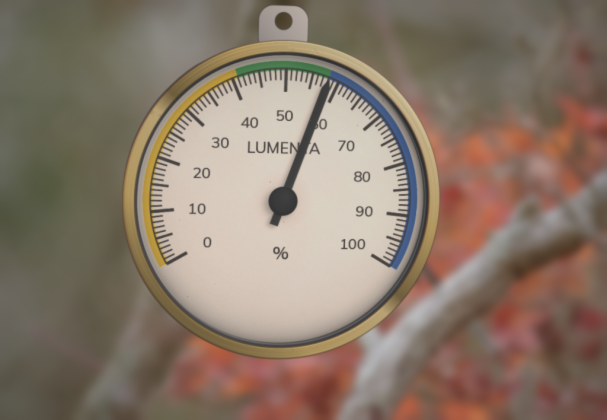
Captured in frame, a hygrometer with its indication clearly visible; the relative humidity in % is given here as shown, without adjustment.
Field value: 58 %
